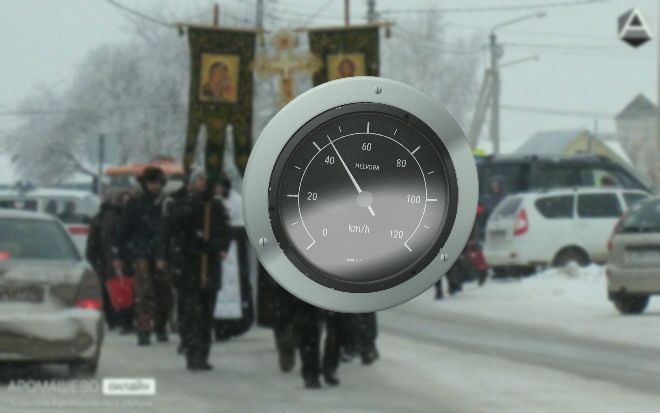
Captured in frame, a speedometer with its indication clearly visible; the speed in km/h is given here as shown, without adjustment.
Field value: 45 km/h
